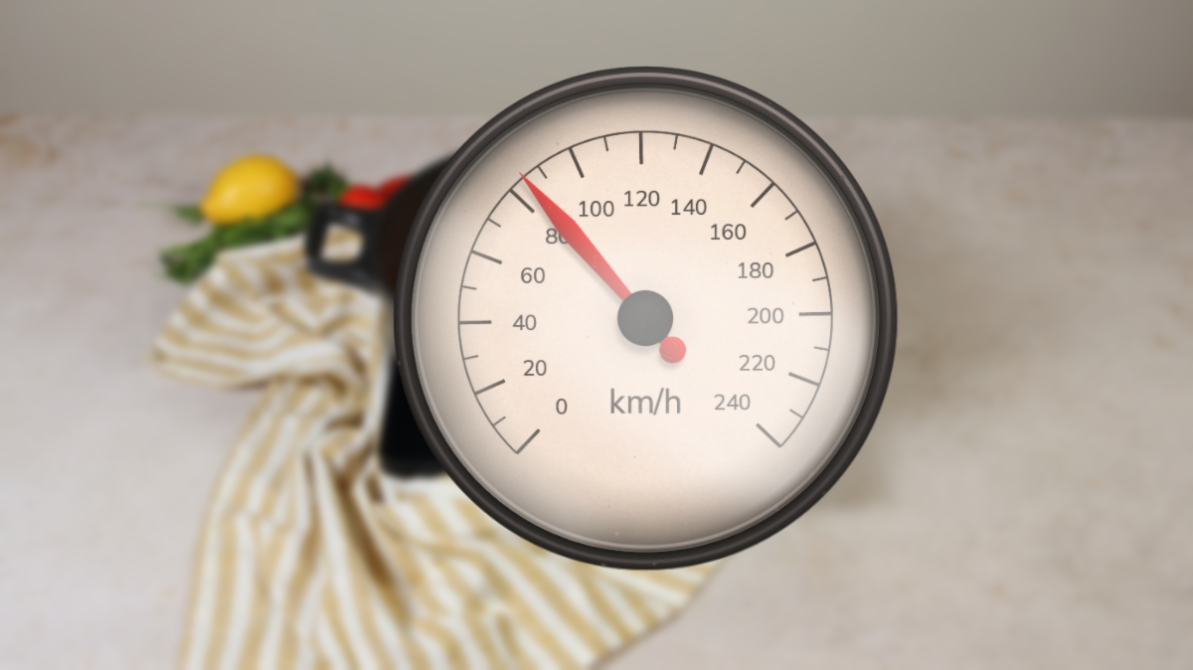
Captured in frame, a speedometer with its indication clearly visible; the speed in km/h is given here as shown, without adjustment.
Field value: 85 km/h
